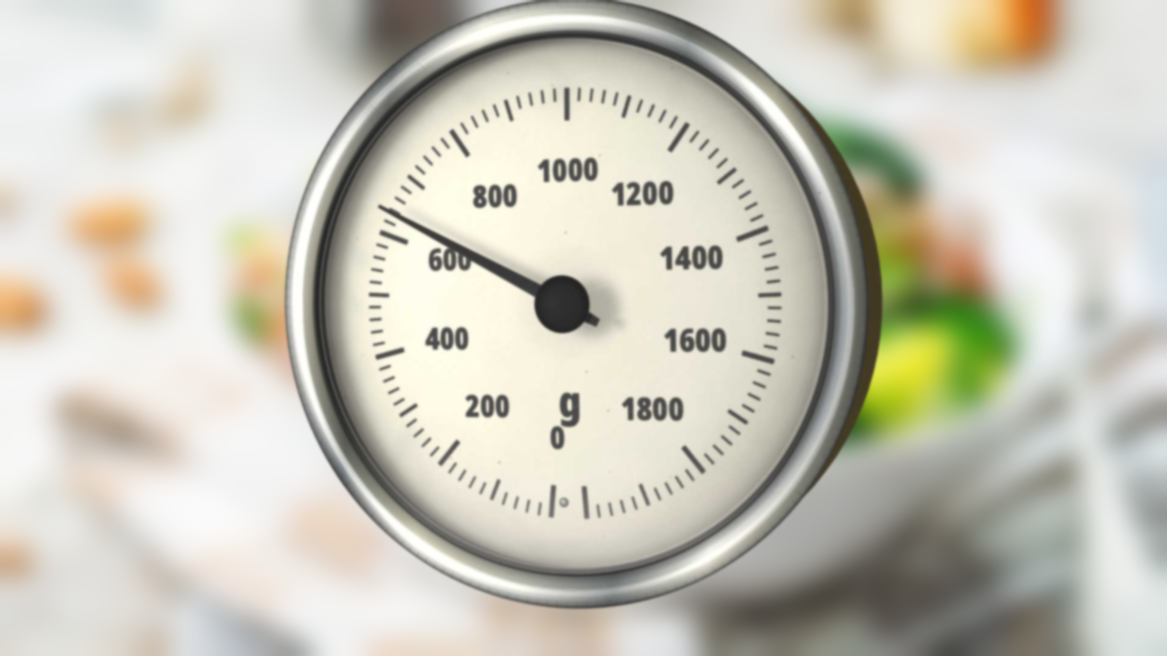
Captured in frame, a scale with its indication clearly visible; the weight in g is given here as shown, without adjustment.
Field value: 640 g
